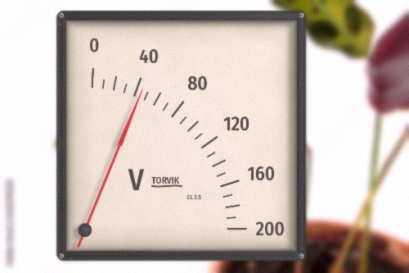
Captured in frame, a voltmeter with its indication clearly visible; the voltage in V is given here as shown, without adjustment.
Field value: 45 V
